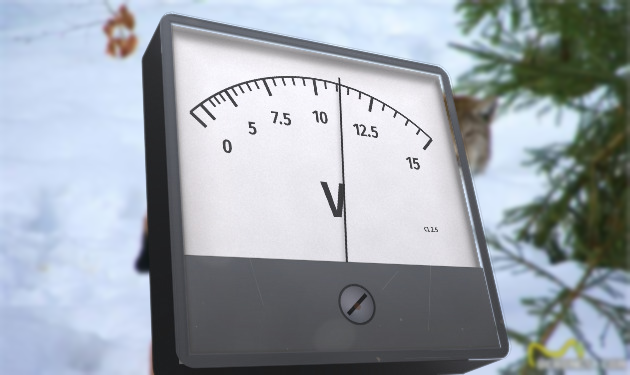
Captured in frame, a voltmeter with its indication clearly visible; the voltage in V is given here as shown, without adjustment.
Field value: 11 V
